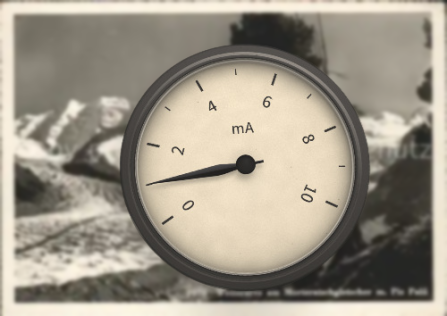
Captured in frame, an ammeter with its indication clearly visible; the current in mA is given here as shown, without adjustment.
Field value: 1 mA
